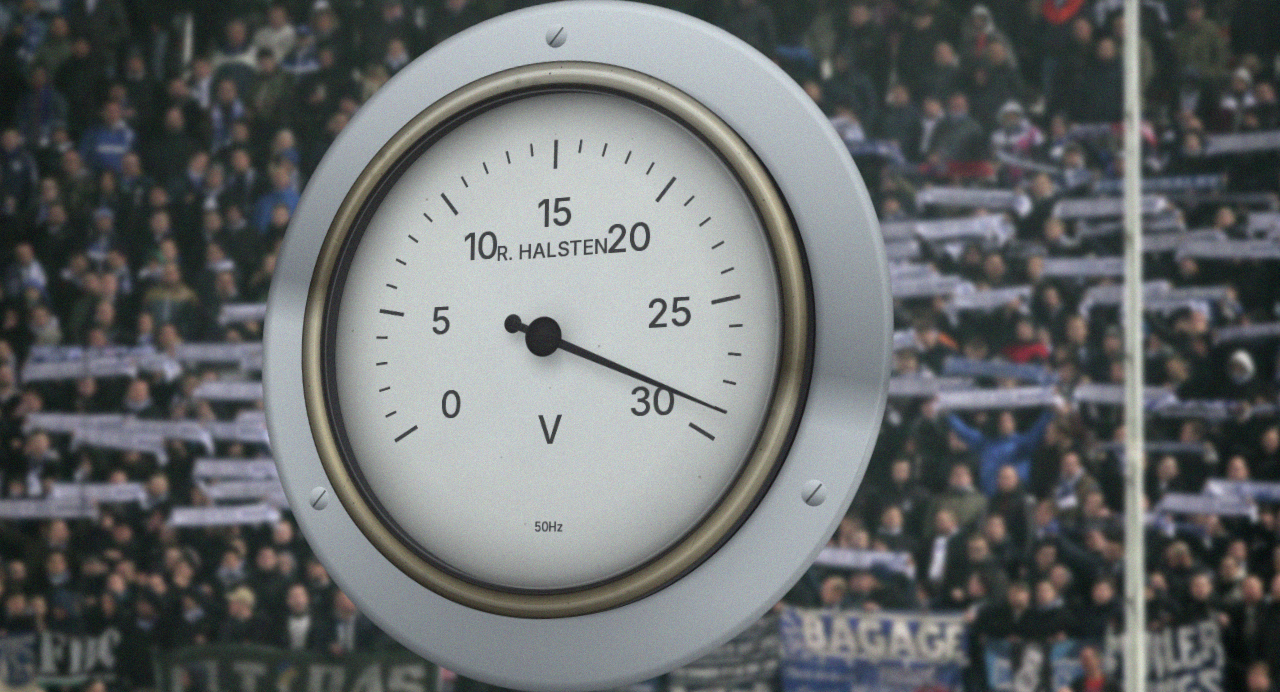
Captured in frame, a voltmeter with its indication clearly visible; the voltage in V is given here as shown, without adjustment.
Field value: 29 V
